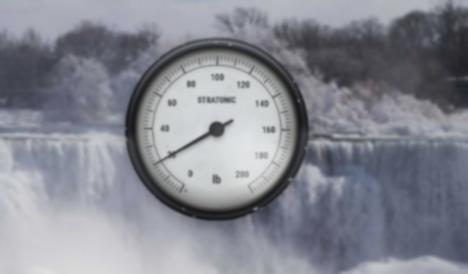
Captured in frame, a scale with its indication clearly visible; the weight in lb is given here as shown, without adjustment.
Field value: 20 lb
